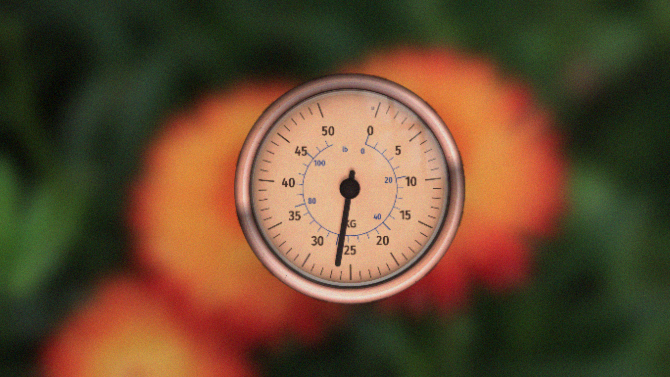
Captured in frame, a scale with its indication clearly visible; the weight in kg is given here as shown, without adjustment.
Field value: 26.5 kg
